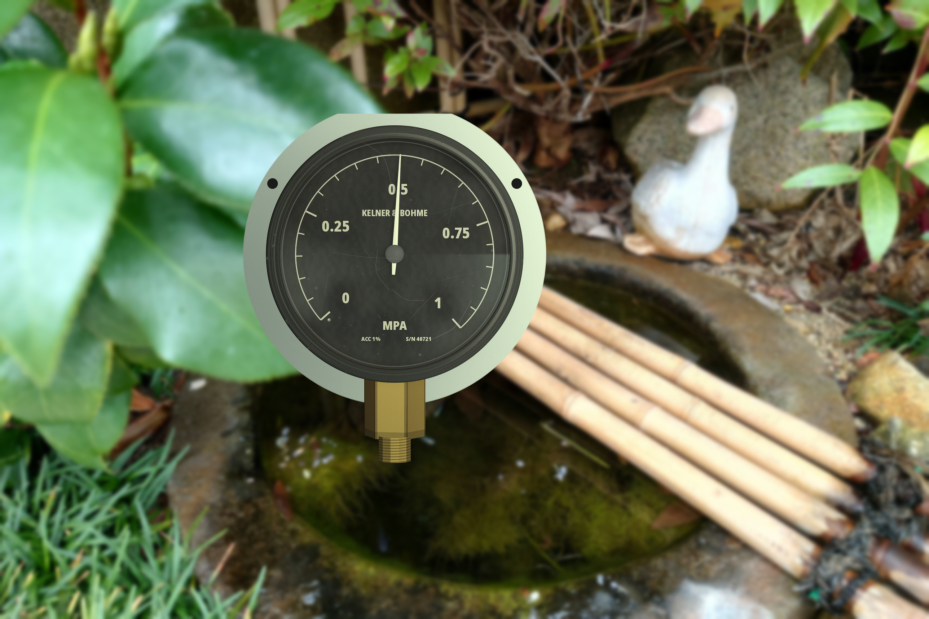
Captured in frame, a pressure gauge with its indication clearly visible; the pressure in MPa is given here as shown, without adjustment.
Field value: 0.5 MPa
